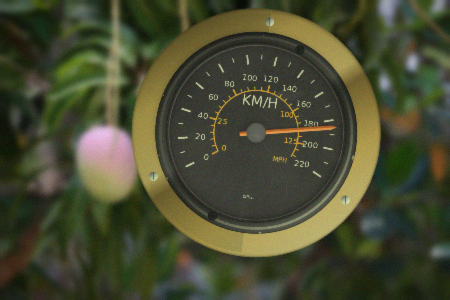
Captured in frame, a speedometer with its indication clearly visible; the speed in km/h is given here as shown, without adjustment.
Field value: 185 km/h
